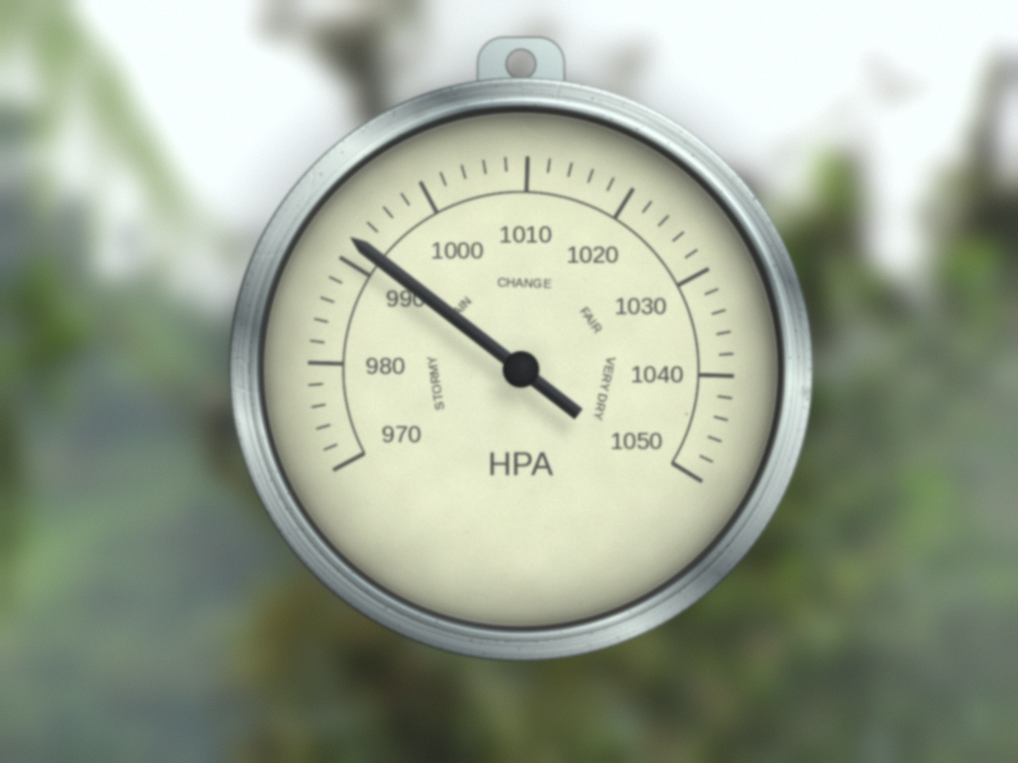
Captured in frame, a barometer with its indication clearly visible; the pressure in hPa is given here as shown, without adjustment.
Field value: 992 hPa
